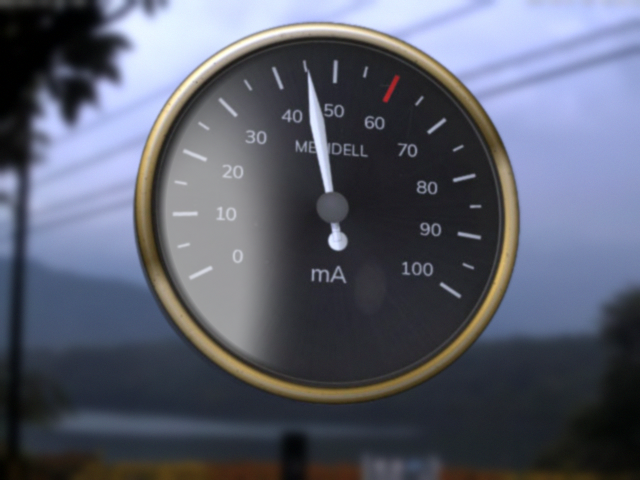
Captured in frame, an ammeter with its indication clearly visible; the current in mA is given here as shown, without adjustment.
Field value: 45 mA
